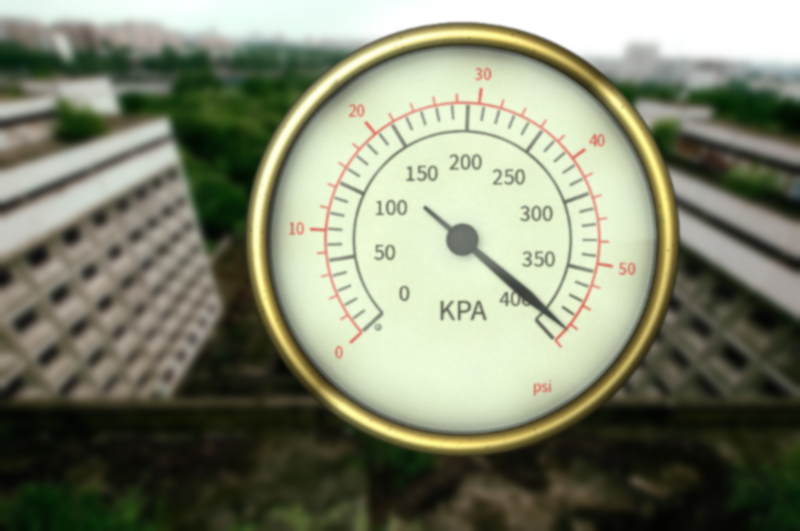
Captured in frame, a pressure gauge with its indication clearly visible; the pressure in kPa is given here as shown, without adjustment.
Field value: 390 kPa
